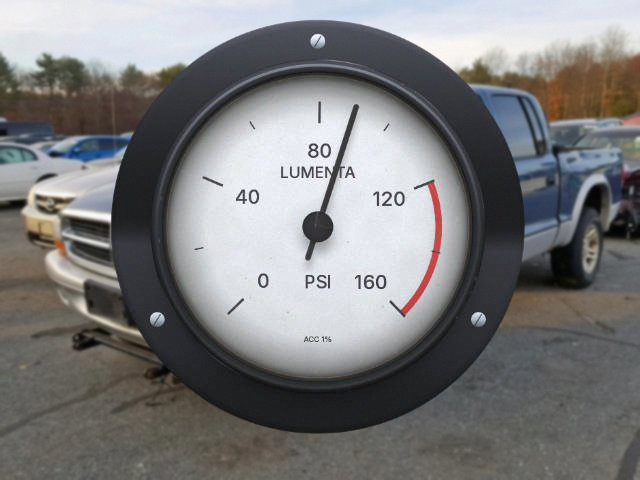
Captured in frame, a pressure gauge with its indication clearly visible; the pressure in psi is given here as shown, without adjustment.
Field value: 90 psi
